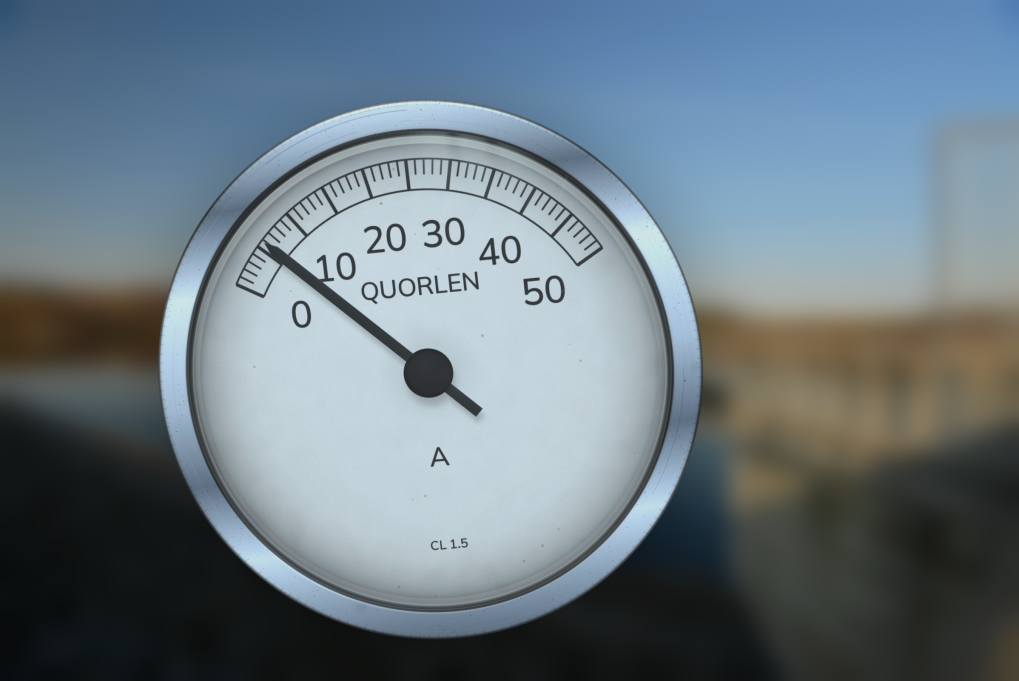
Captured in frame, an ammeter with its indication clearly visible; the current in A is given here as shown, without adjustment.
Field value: 6 A
